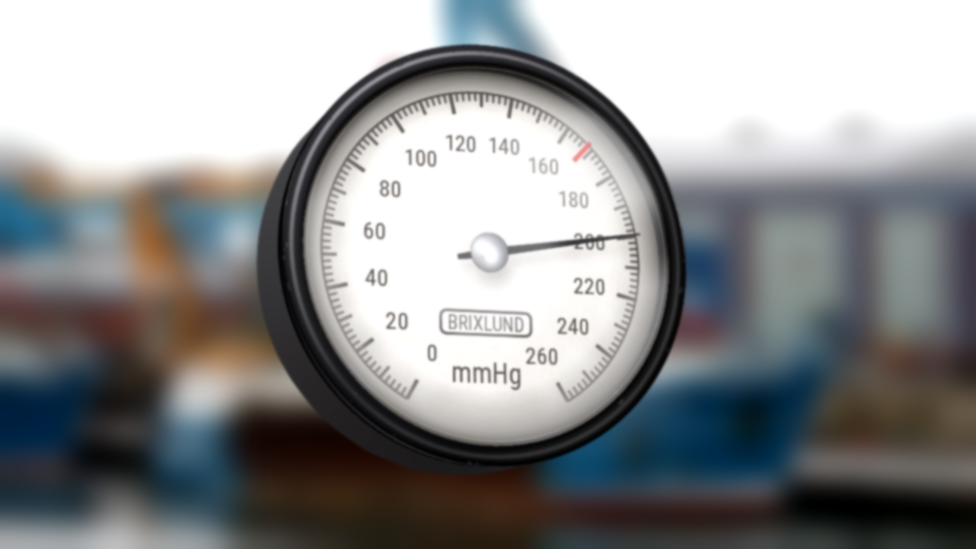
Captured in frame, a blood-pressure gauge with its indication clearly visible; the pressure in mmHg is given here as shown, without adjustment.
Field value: 200 mmHg
